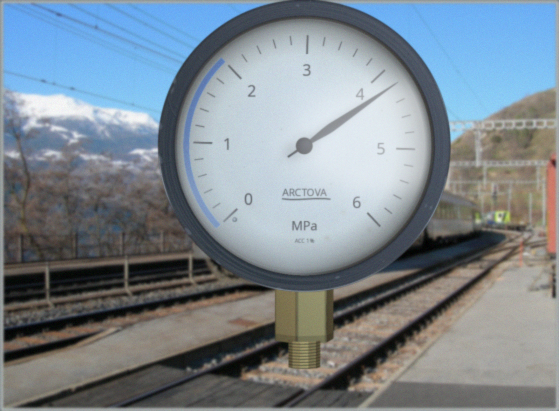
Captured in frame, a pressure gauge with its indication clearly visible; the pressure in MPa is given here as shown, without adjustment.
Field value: 4.2 MPa
